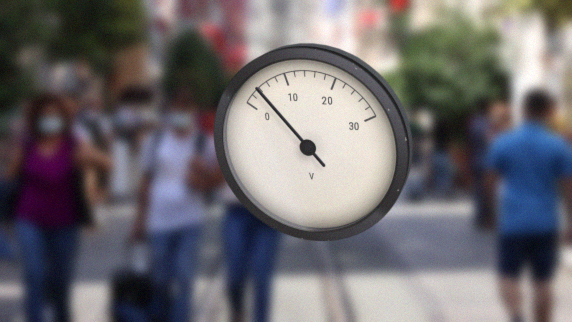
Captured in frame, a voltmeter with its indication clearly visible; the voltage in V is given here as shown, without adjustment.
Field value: 4 V
